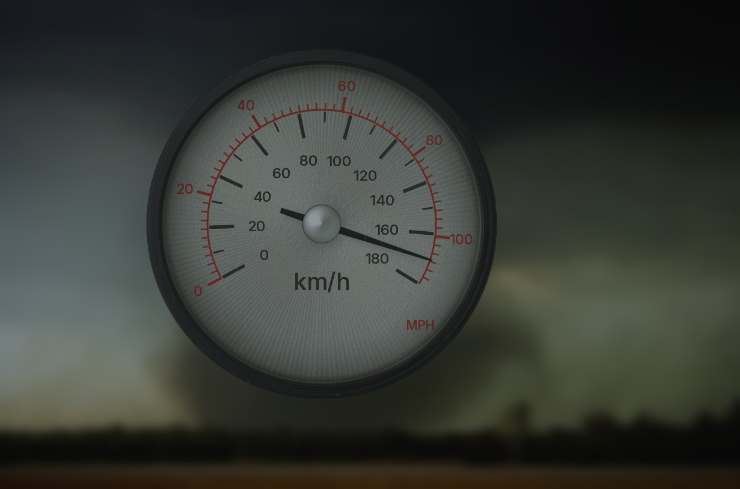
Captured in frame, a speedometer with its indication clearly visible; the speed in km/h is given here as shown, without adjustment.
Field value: 170 km/h
